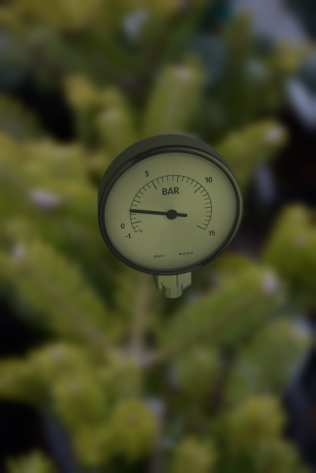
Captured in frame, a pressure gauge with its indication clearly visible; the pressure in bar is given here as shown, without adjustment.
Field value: 1.5 bar
